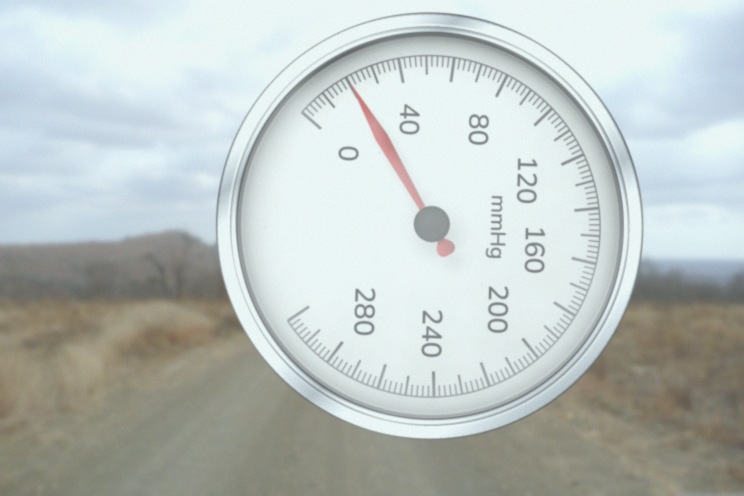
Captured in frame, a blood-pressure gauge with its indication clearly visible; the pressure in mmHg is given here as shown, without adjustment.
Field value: 20 mmHg
